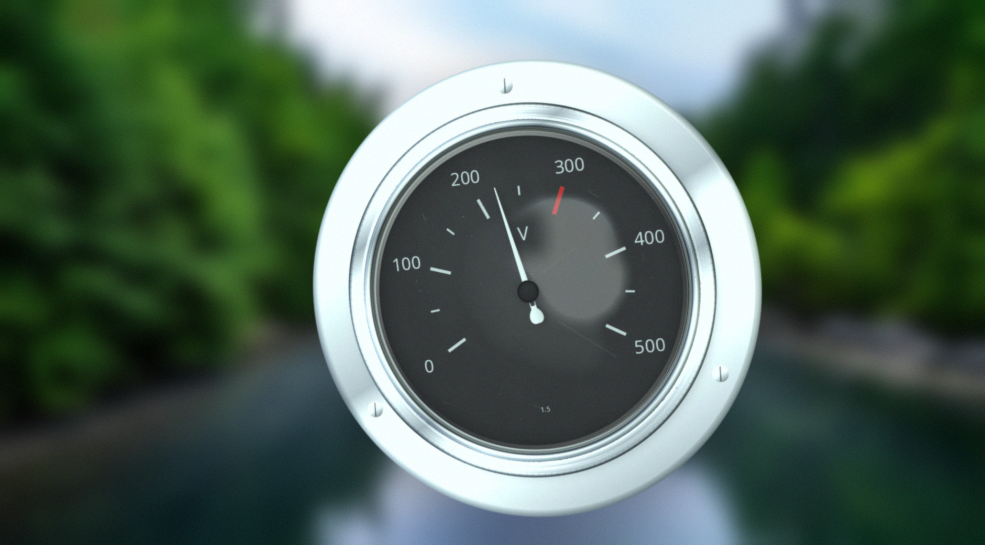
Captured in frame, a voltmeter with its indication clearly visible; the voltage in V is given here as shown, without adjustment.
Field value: 225 V
